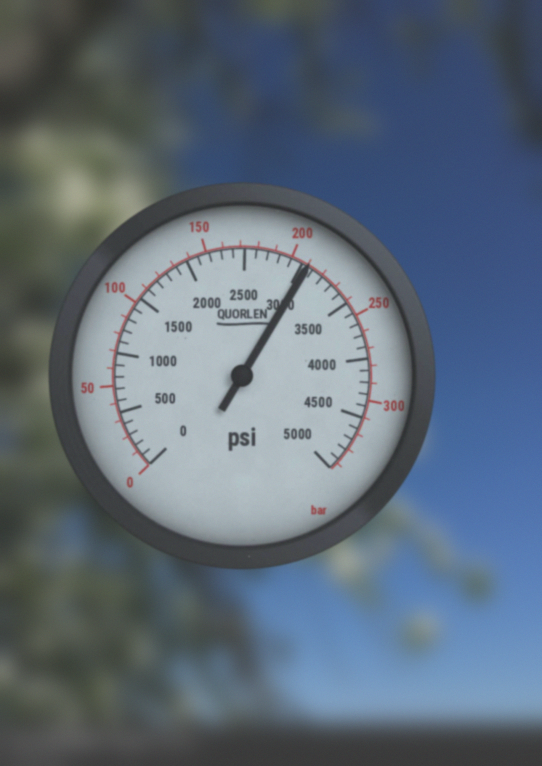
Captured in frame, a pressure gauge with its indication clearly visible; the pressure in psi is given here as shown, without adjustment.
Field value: 3050 psi
